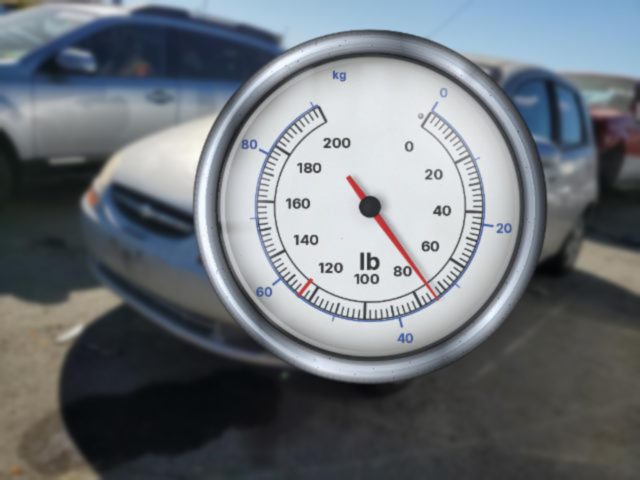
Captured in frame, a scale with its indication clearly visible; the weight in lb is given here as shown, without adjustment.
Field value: 74 lb
